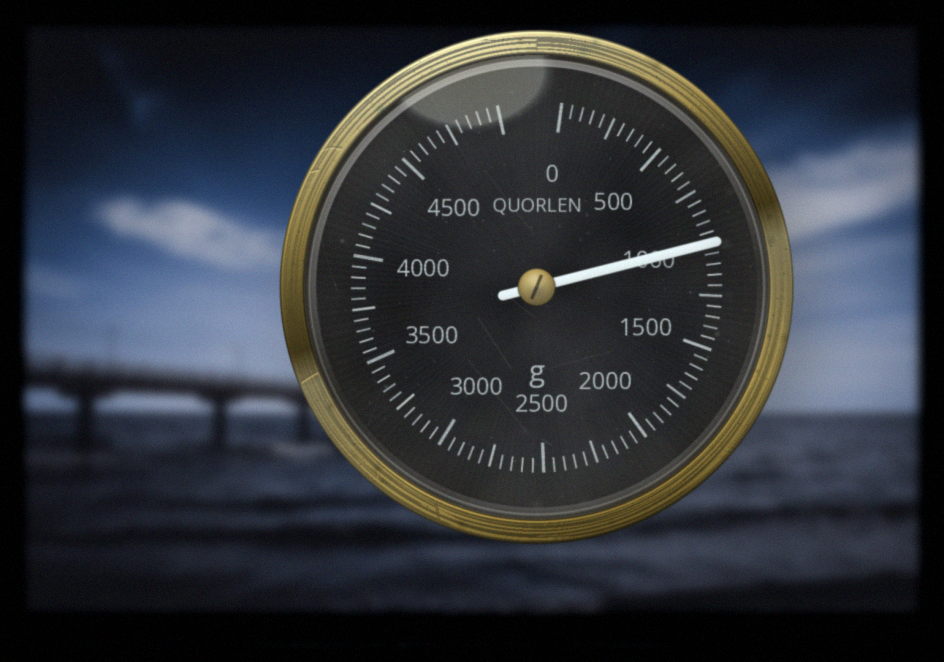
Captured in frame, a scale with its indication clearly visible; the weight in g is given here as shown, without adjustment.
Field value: 1000 g
